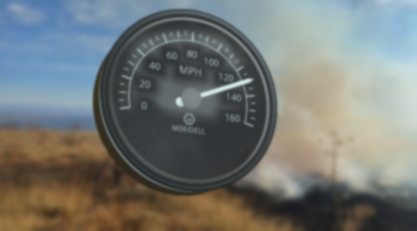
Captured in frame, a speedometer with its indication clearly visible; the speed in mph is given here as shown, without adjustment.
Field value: 130 mph
